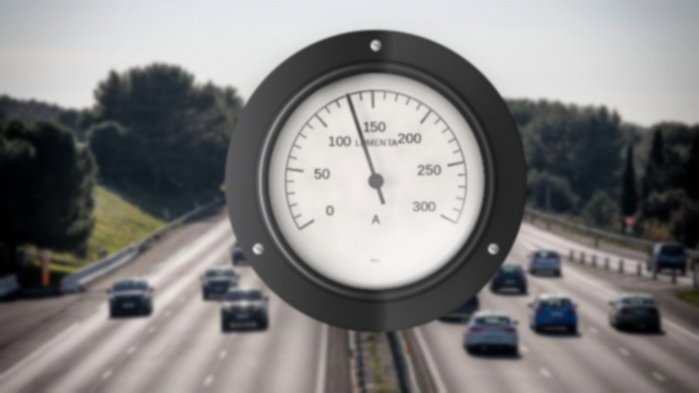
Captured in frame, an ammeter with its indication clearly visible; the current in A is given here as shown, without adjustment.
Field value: 130 A
